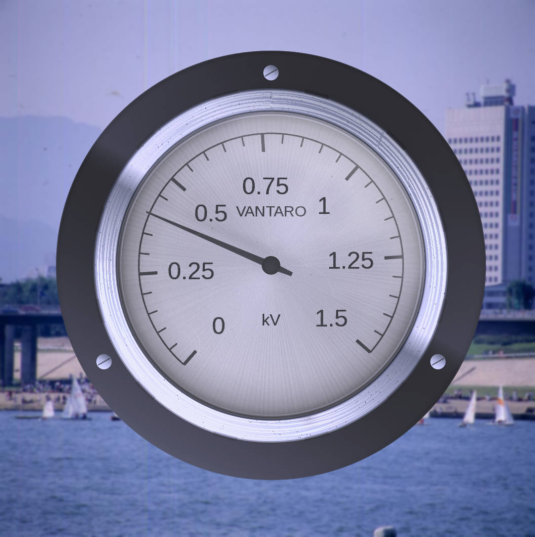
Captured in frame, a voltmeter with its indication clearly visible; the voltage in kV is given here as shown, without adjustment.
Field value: 0.4 kV
